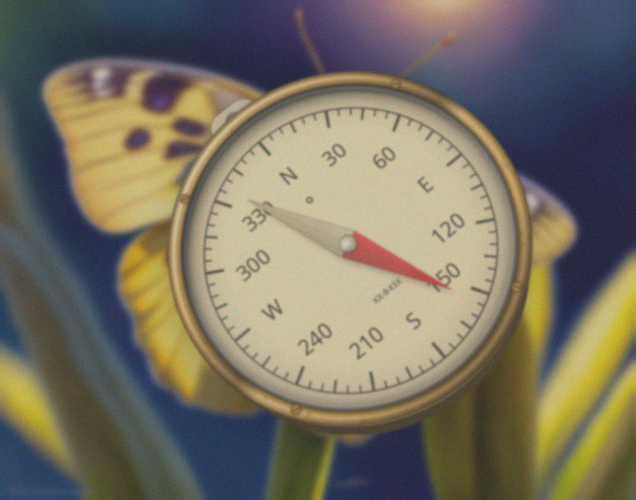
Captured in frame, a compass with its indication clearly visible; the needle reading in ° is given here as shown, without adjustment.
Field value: 155 °
